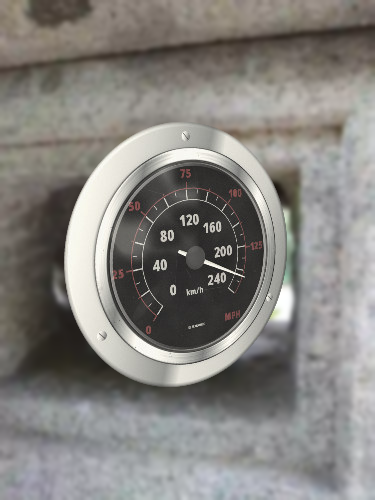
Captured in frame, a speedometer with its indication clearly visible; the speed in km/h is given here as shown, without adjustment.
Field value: 225 km/h
